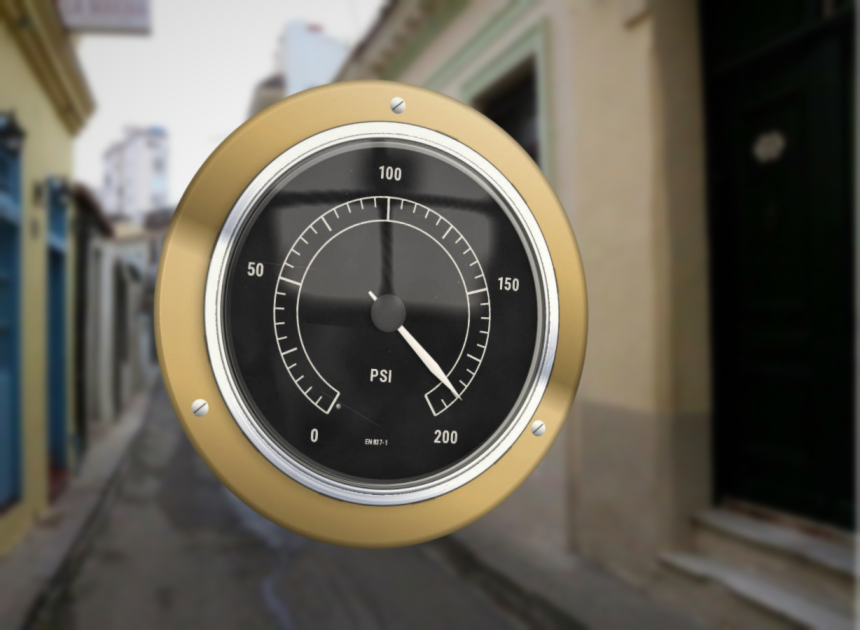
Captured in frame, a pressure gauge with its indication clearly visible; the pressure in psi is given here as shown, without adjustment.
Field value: 190 psi
